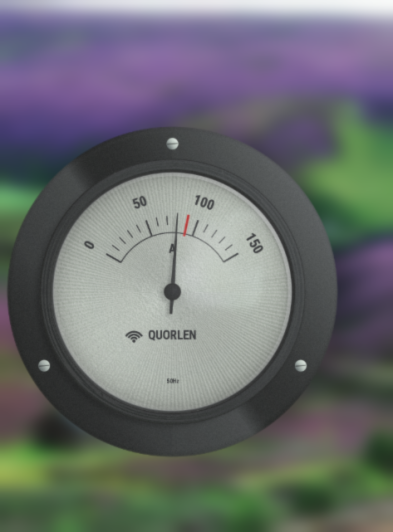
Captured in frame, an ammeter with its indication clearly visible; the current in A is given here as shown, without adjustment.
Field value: 80 A
